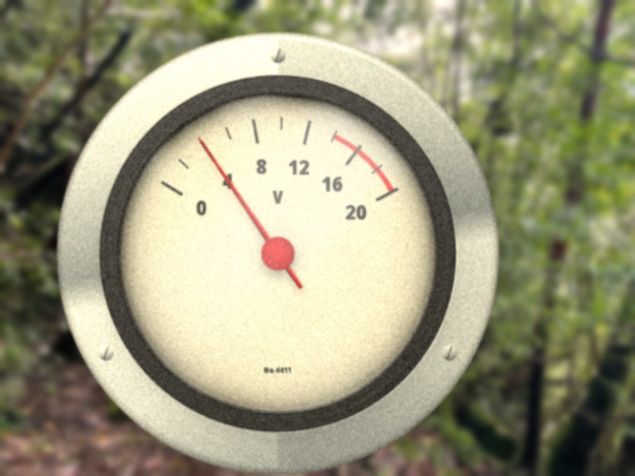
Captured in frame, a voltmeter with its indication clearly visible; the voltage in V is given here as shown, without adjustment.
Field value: 4 V
